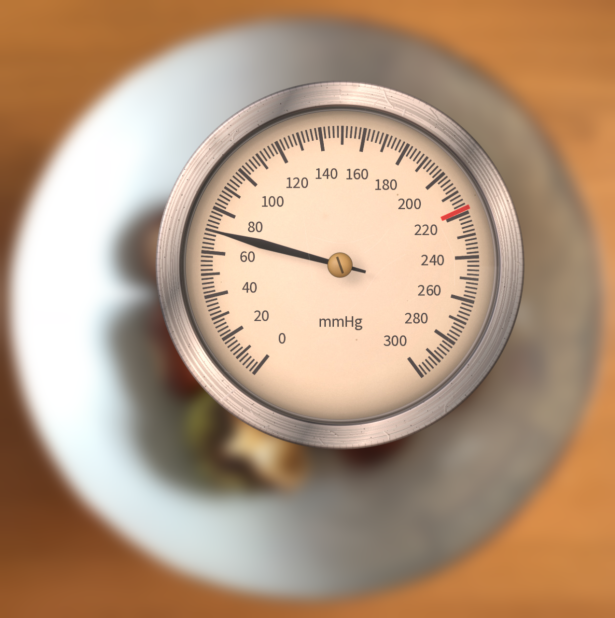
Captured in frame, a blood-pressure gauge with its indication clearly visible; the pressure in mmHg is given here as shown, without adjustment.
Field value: 70 mmHg
